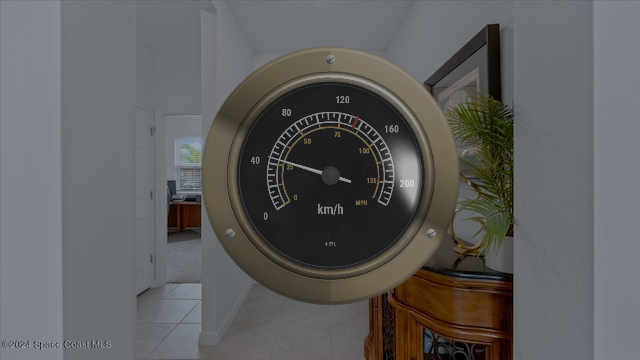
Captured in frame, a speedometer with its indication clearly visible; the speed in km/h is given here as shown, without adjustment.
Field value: 45 km/h
